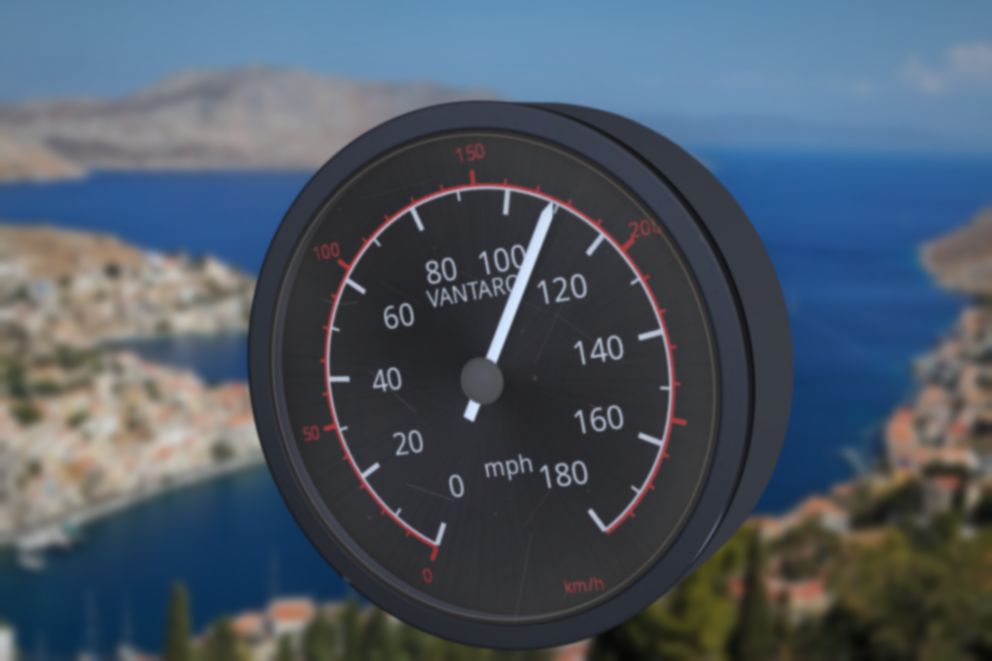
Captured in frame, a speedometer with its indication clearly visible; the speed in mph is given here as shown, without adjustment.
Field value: 110 mph
